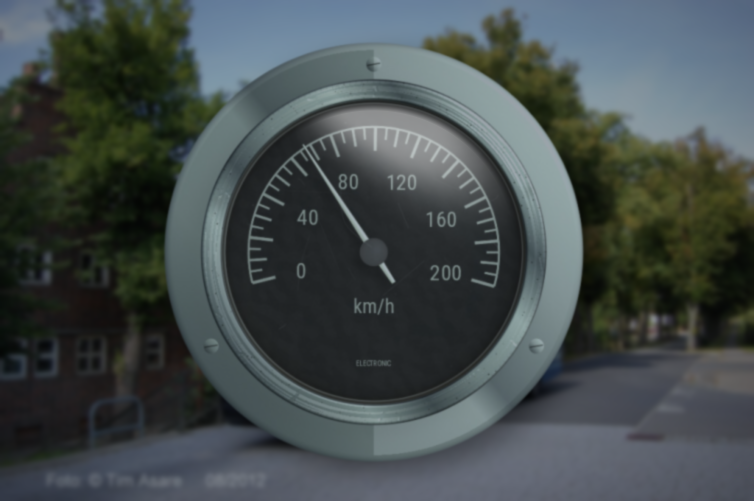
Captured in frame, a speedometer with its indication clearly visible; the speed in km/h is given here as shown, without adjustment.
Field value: 67.5 km/h
